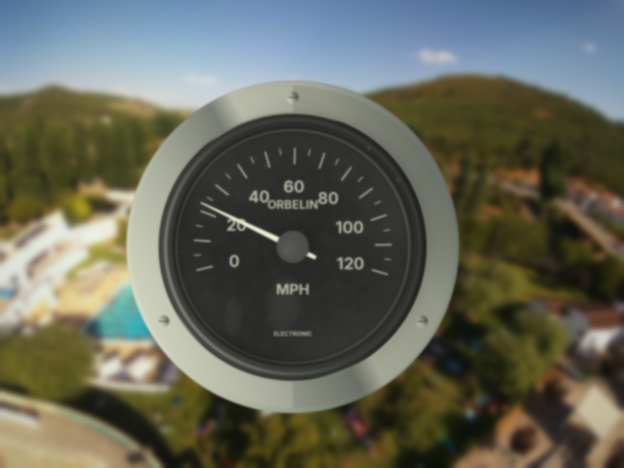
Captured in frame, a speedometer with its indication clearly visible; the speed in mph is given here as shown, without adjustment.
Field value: 22.5 mph
